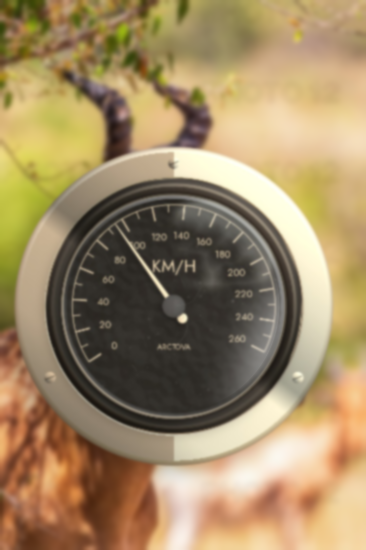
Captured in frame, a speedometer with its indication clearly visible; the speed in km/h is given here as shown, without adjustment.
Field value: 95 km/h
